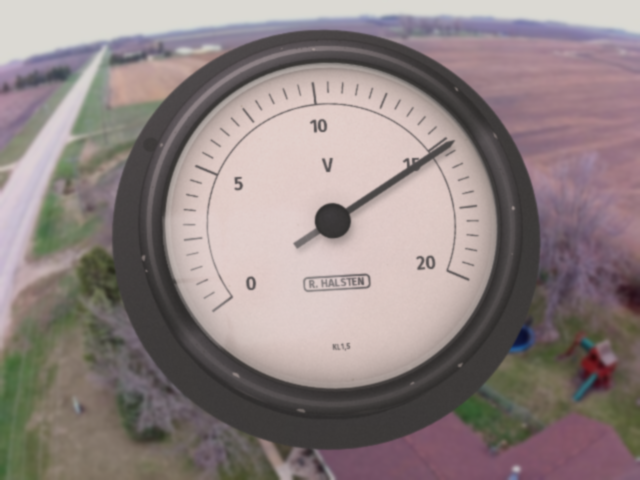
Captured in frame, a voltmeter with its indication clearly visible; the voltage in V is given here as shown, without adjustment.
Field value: 15.25 V
